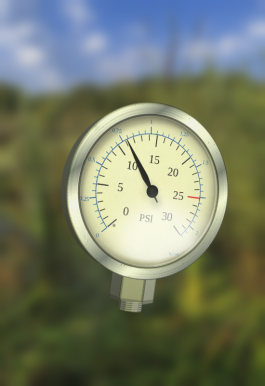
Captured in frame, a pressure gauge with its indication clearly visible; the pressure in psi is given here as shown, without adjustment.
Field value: 11 psi
